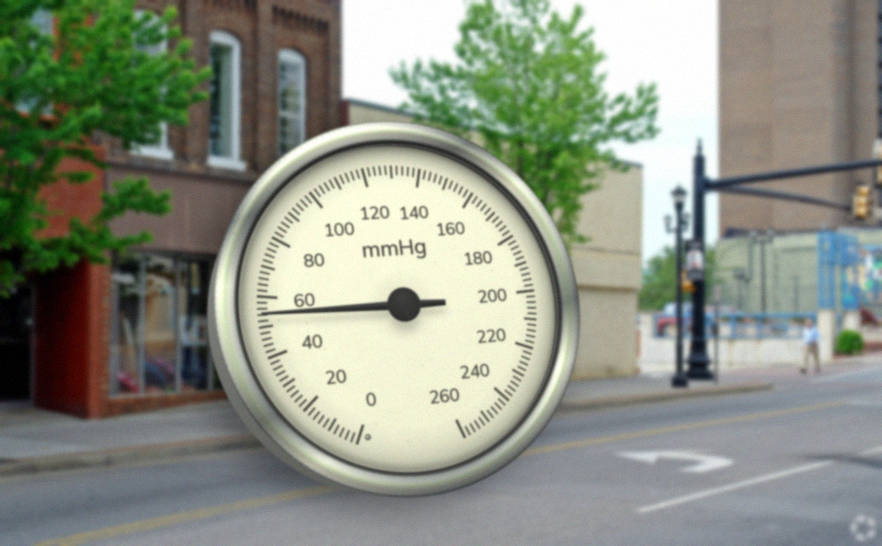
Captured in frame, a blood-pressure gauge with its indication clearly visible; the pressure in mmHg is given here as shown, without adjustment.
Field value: 54 mmHg
